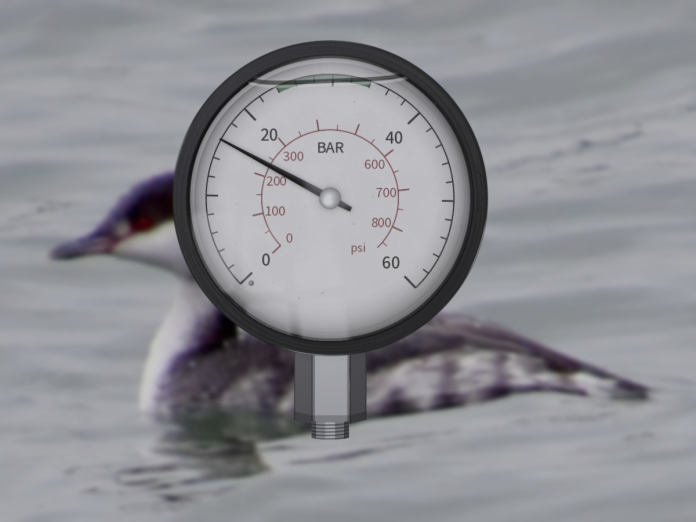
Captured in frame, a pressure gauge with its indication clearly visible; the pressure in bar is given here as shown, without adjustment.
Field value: 16 bar
